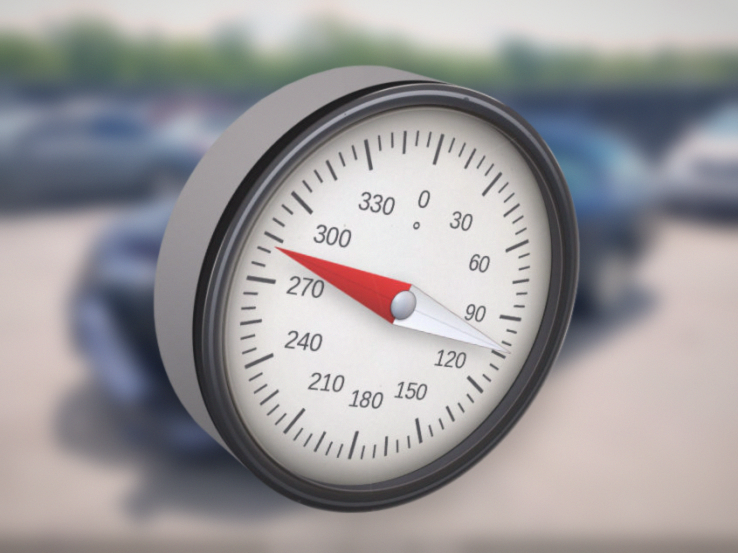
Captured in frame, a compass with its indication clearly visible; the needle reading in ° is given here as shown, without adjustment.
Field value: 282.5 °
